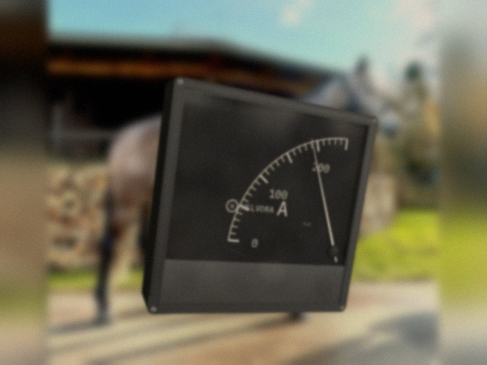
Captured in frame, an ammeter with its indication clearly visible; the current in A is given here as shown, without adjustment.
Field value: 190 A
